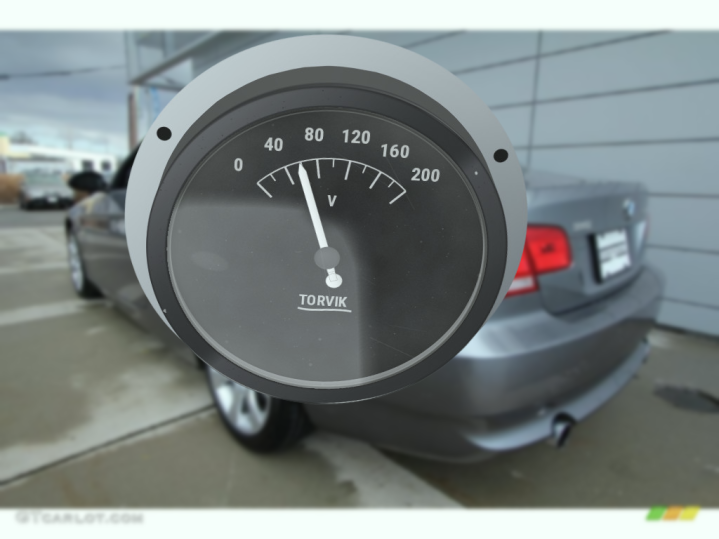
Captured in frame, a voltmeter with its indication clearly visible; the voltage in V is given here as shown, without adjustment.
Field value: 60 V
